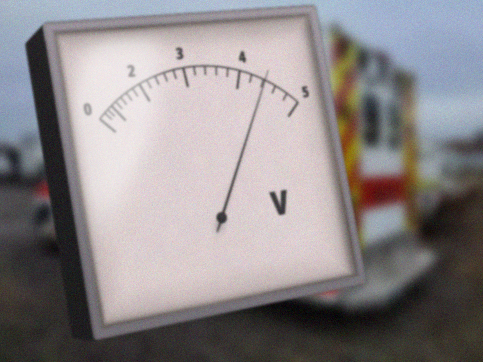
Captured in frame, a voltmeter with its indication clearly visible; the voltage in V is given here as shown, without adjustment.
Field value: 4.4 V
